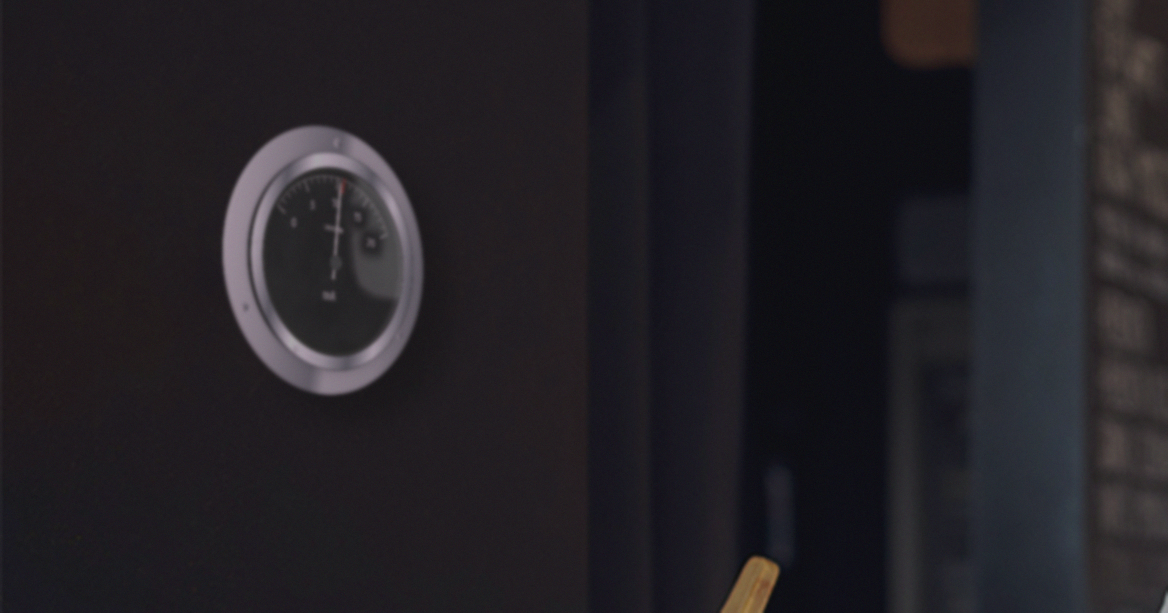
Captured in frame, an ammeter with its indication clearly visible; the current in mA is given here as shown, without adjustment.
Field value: 10 mA
